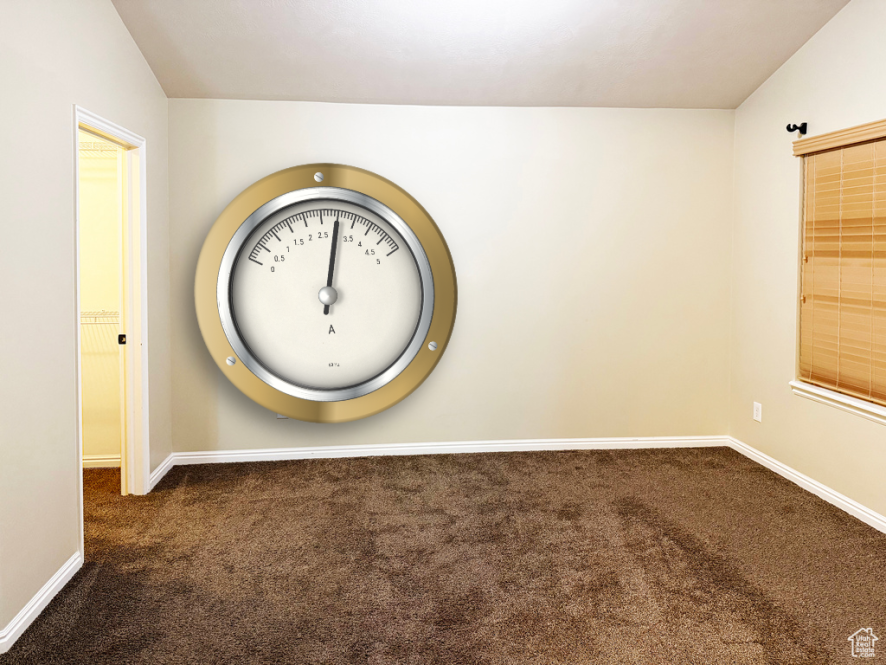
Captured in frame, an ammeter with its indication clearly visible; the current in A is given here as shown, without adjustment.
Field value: 3 A
